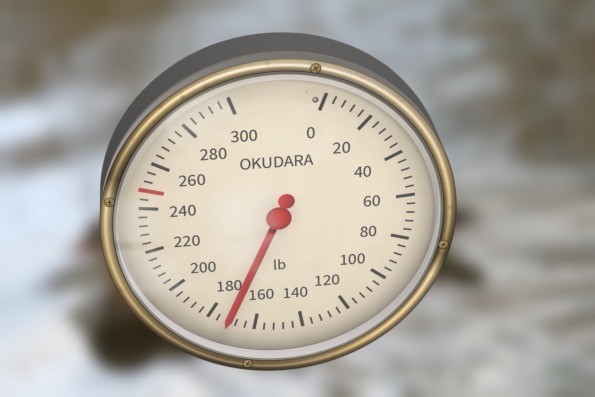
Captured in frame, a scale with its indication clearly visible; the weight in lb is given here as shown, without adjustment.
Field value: 172 lb
